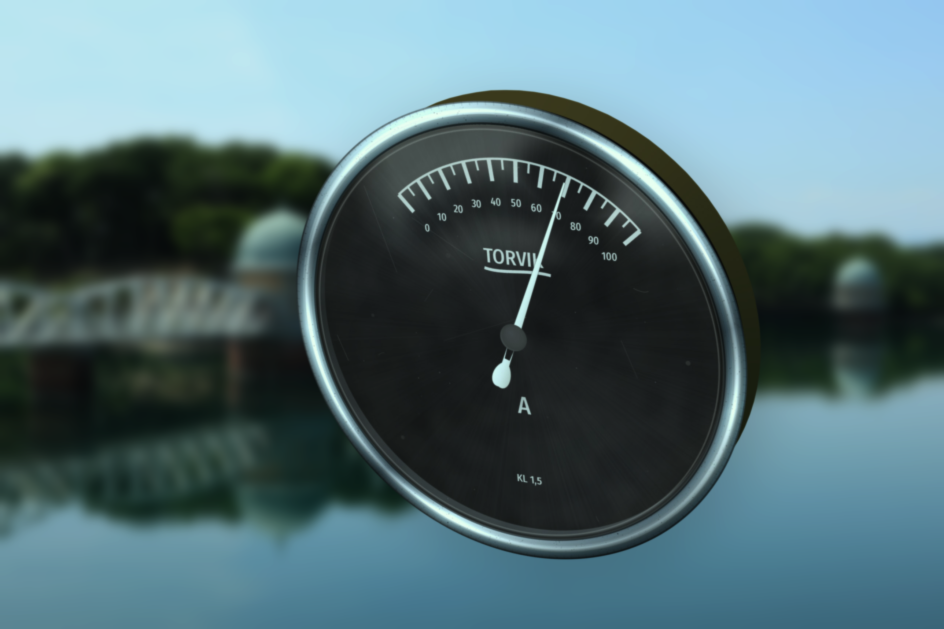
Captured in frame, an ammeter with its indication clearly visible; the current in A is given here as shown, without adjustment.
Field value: 70 A
